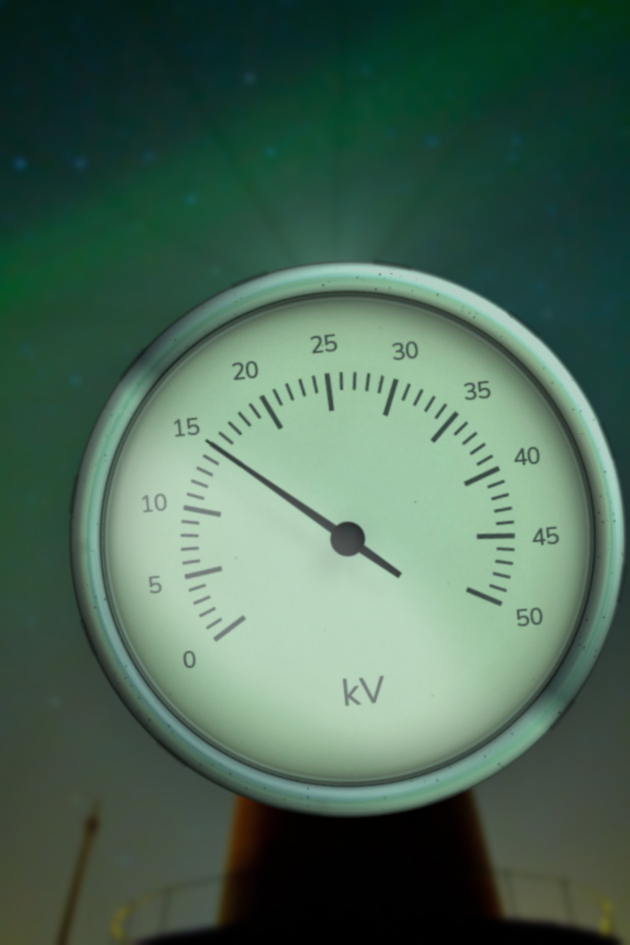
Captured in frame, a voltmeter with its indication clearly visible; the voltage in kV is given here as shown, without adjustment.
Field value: 15 kV
